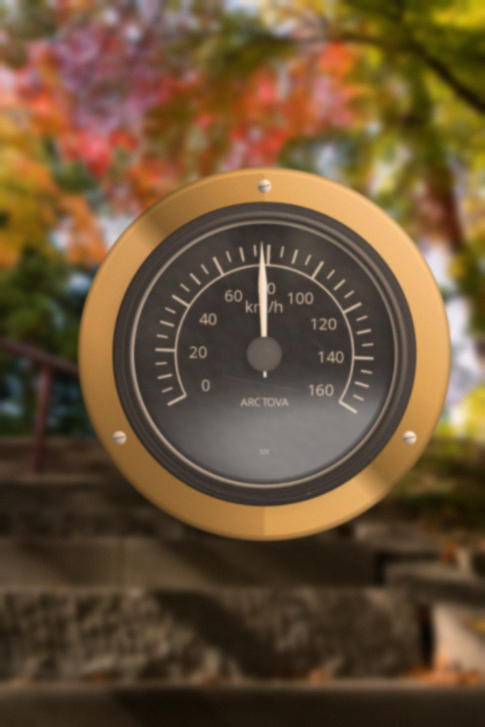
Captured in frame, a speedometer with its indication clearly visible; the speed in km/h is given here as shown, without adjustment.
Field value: 77.5 km/h
